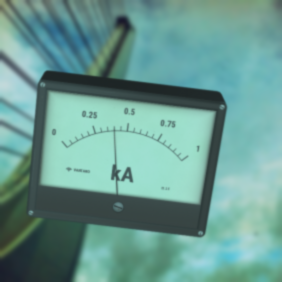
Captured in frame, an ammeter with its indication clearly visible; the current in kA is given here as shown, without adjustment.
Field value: 0.4 kA
